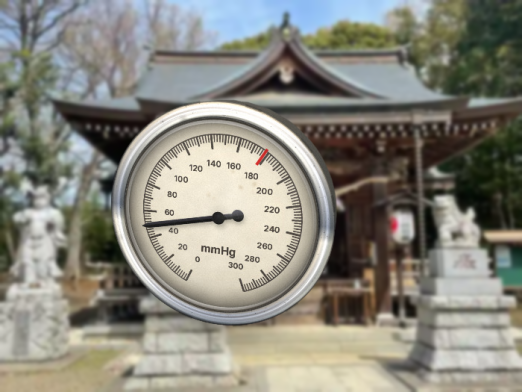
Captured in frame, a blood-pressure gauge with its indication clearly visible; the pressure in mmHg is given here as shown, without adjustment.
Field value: 50 mmHg
